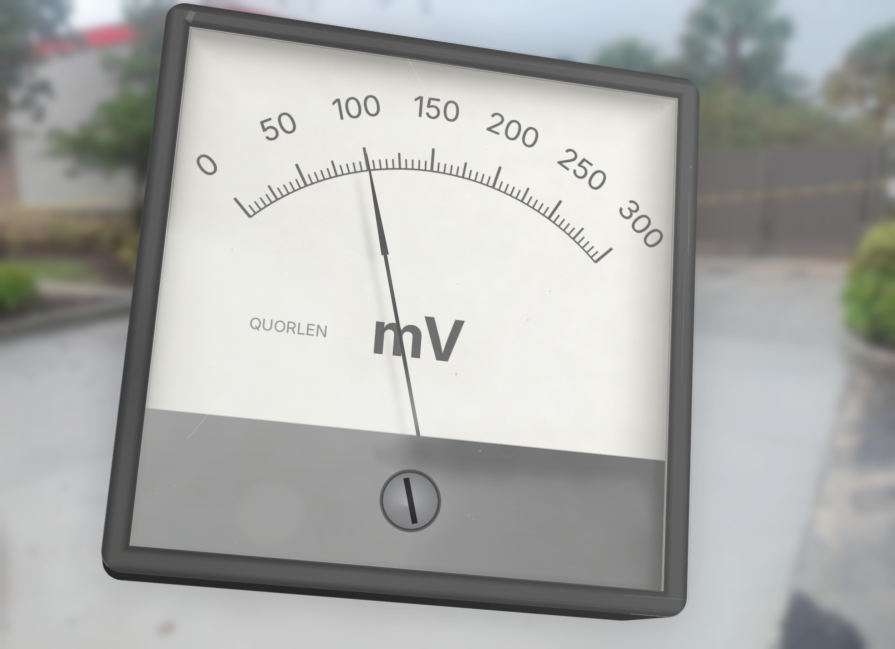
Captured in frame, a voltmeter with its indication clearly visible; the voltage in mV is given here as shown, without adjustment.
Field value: 100 mV
